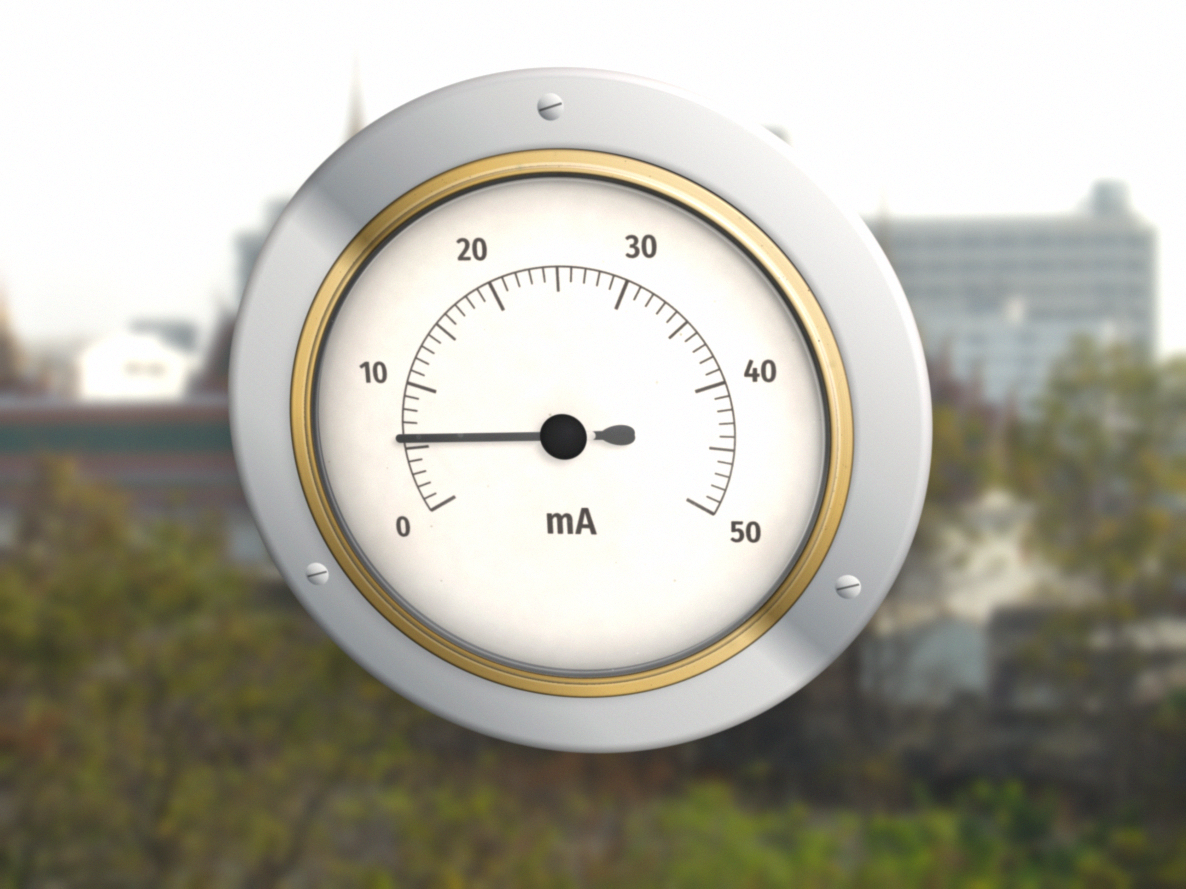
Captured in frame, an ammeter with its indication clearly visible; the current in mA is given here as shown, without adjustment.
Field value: 6 mA
